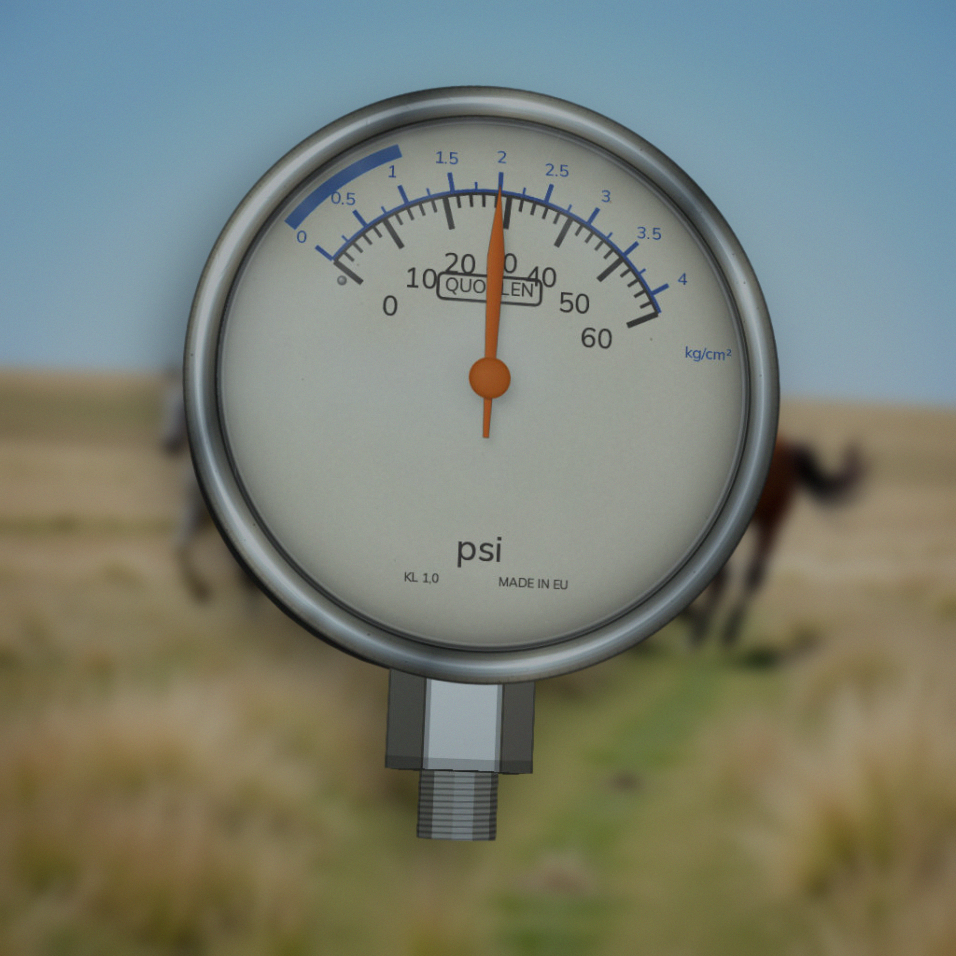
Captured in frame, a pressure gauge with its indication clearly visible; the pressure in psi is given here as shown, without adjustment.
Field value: 28 psi
